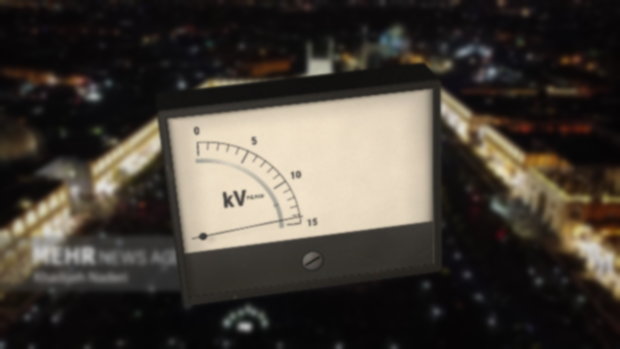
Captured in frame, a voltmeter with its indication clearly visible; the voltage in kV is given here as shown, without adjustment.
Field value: 14 kV
